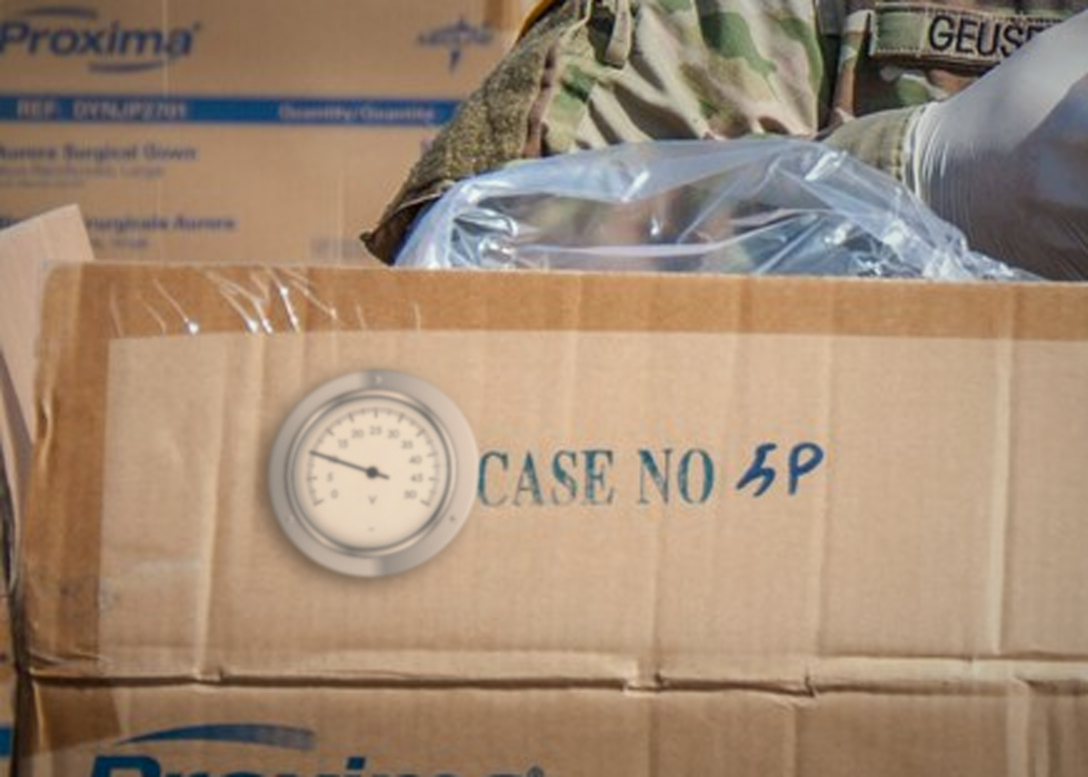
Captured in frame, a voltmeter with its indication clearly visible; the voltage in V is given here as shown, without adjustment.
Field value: 10 V
